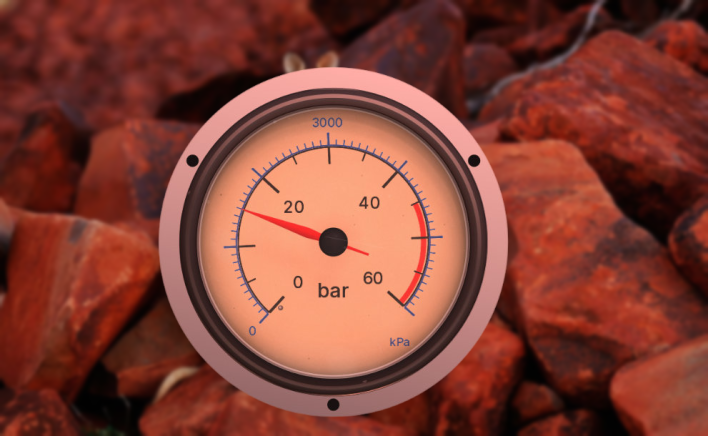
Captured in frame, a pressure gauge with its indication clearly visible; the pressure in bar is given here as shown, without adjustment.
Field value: 15 bar
